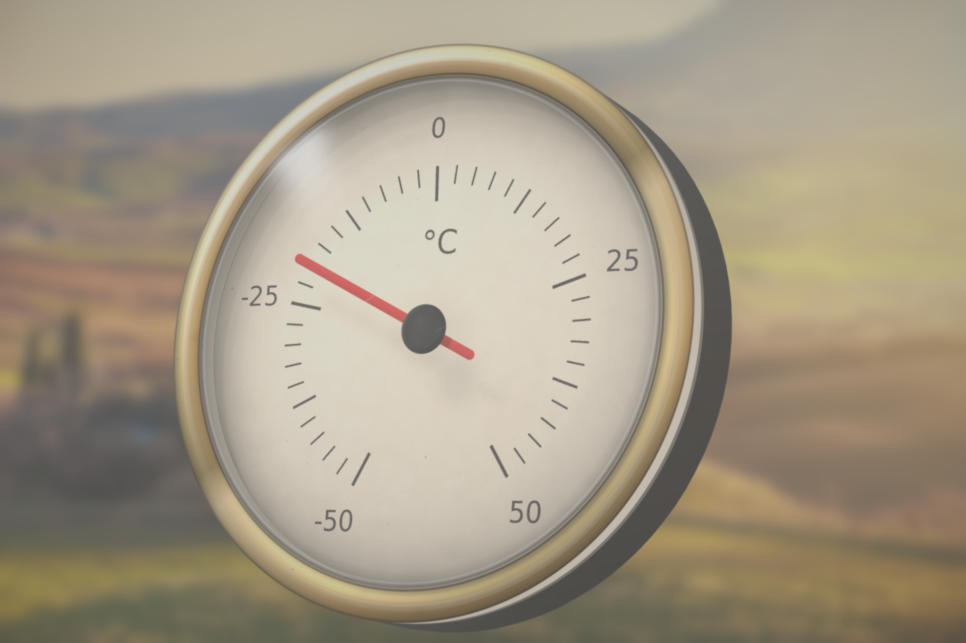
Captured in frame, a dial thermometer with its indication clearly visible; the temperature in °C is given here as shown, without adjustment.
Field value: -20 °C
